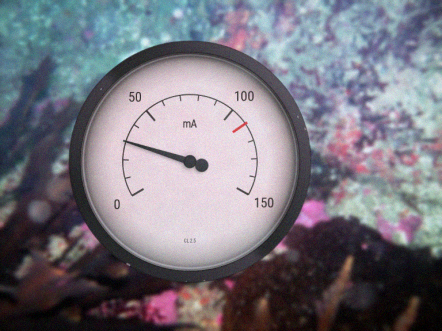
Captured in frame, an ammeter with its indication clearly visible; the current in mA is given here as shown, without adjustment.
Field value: 30 mA
